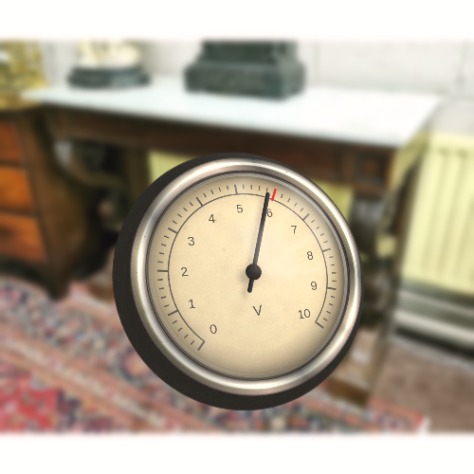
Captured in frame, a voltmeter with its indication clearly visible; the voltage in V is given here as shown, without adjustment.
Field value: 5.8 V
